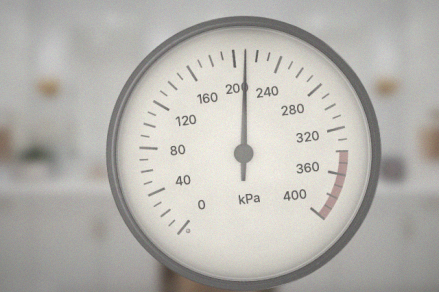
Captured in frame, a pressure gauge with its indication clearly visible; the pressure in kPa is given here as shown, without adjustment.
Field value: 210 kPa
